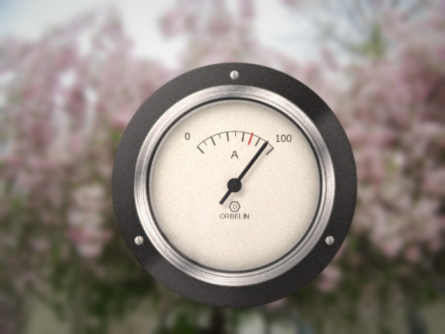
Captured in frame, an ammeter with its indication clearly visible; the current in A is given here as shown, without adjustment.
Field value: 90 A
